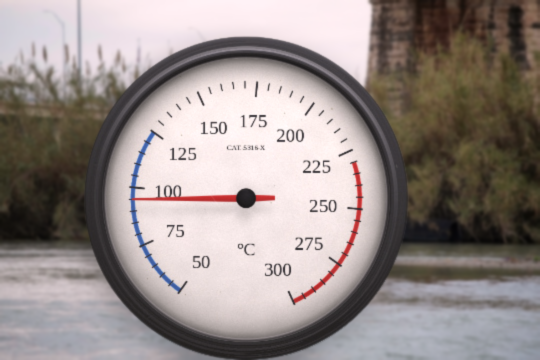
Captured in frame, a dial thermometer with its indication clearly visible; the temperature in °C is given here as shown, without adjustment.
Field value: 95 °C
